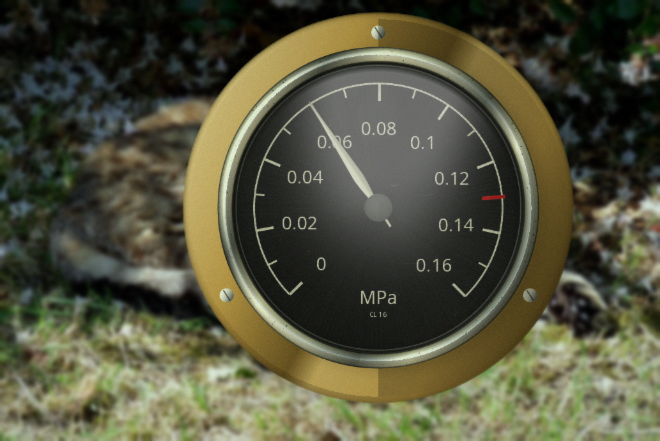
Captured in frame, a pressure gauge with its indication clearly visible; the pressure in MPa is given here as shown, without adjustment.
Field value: 0.06 MPa
